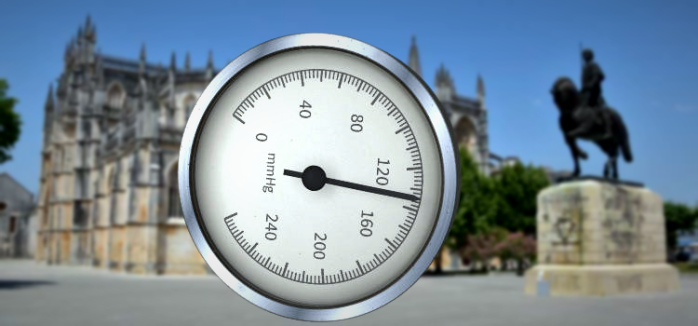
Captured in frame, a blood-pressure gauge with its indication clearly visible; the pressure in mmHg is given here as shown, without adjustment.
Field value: 134 mmHg
